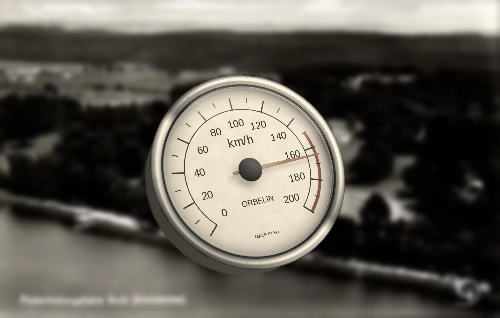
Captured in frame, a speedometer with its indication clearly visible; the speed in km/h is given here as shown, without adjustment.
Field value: 165 km/h
